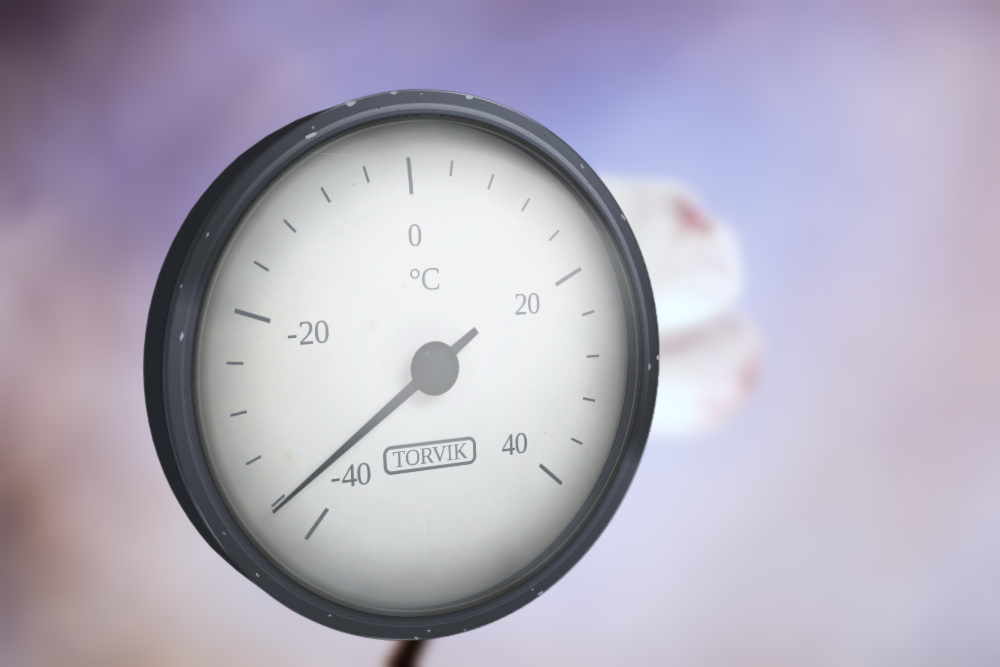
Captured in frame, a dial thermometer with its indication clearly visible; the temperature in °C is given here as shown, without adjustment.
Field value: -36 °C
